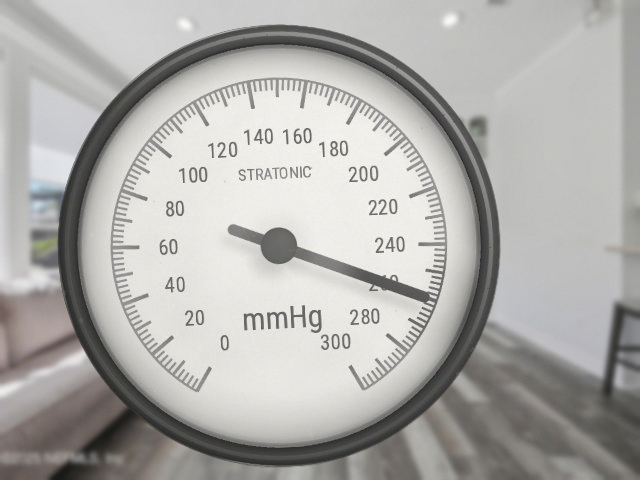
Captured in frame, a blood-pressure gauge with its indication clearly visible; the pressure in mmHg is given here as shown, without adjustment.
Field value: 260 mmHg
